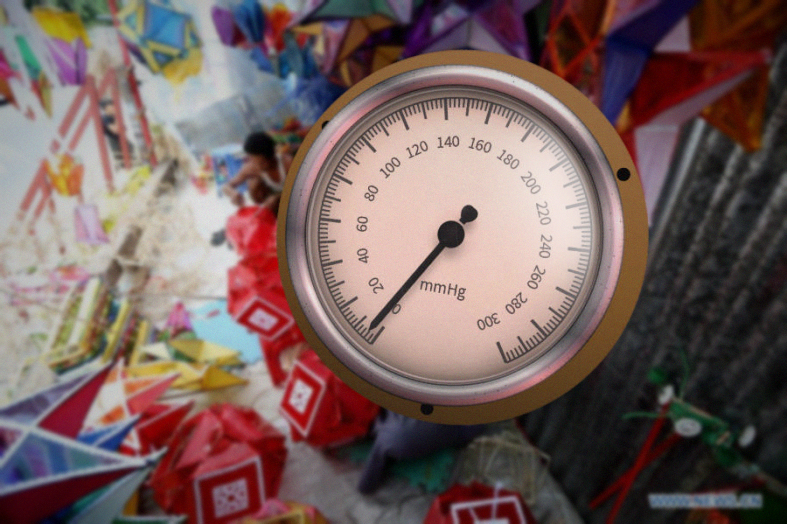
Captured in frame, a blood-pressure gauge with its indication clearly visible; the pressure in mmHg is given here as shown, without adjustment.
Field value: 4 mmHg
